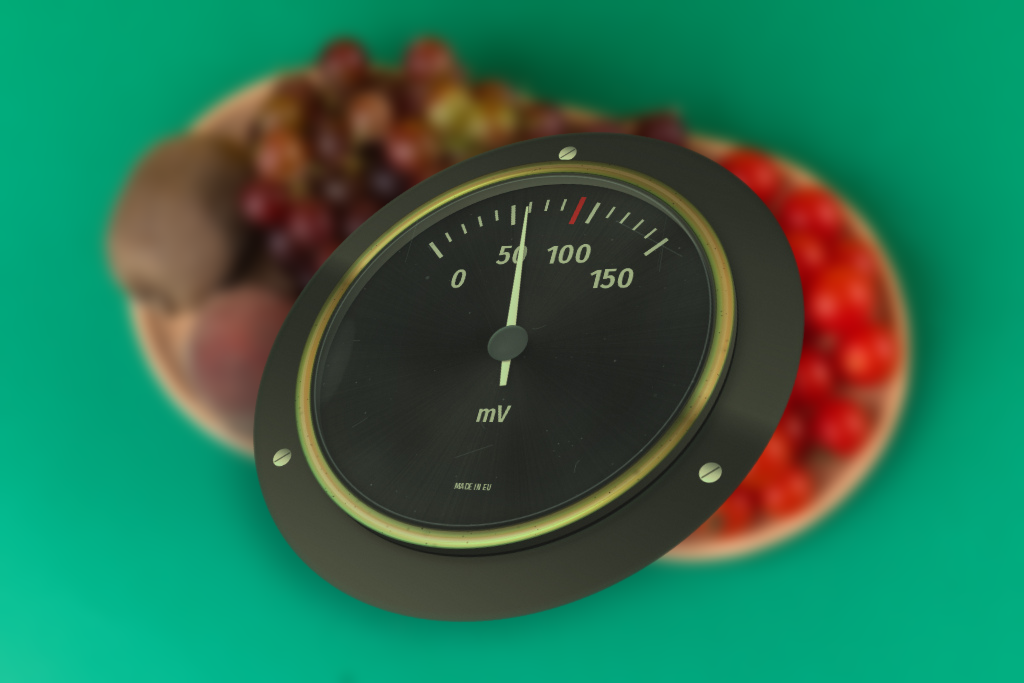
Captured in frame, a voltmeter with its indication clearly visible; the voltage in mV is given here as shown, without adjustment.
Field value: 60 mV
